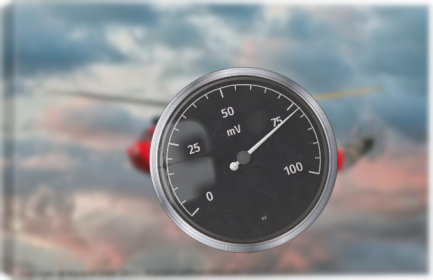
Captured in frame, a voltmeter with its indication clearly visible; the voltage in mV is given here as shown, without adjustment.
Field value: 77.5 mV
